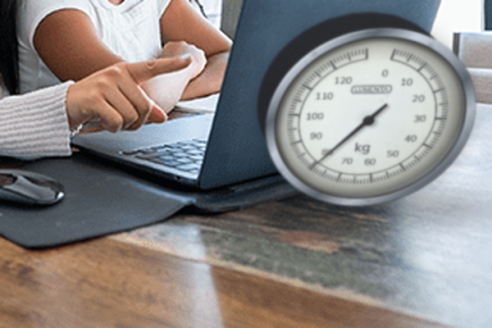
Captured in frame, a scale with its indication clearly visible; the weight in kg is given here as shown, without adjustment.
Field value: 80 kg
